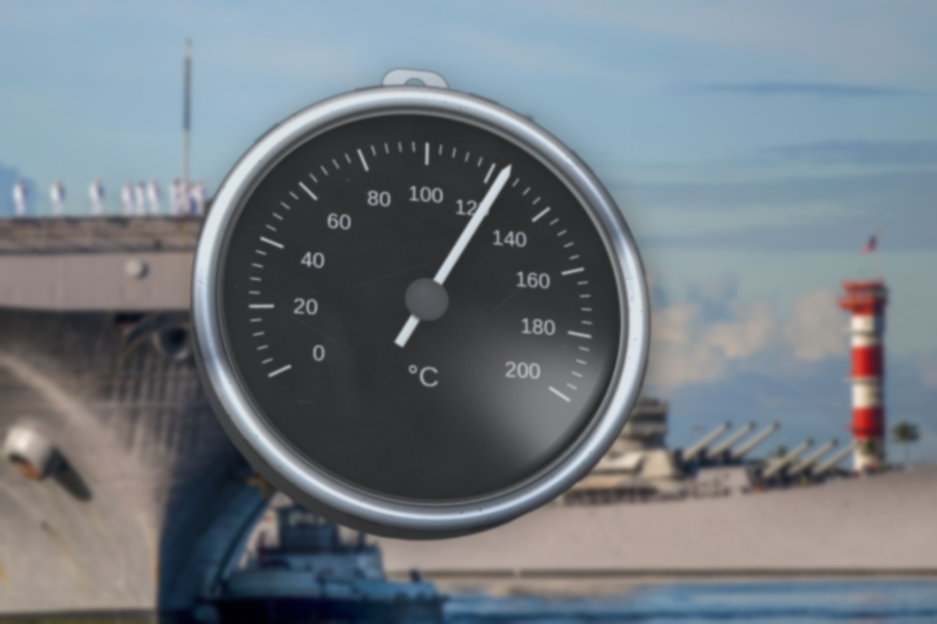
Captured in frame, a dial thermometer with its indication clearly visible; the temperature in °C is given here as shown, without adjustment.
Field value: 124 °C
